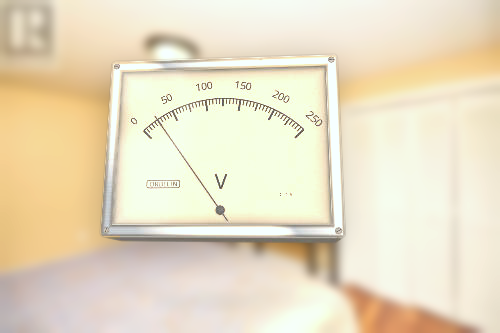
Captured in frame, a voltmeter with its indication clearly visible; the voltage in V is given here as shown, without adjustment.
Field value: 25 V
